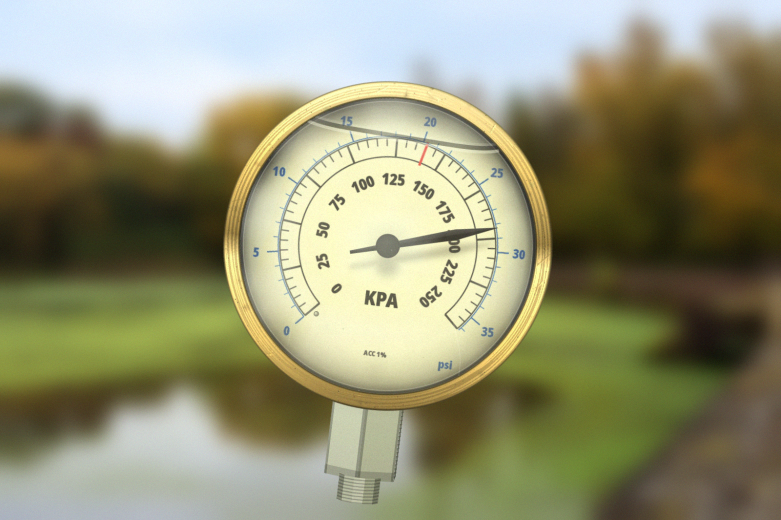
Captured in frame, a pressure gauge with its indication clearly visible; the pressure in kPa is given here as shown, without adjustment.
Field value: 195 kPa
